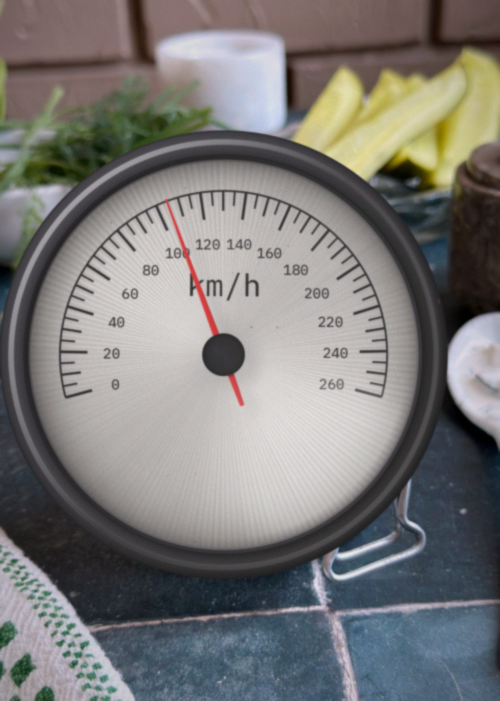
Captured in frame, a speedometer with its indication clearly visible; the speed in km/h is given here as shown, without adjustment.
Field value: 105 km/h
